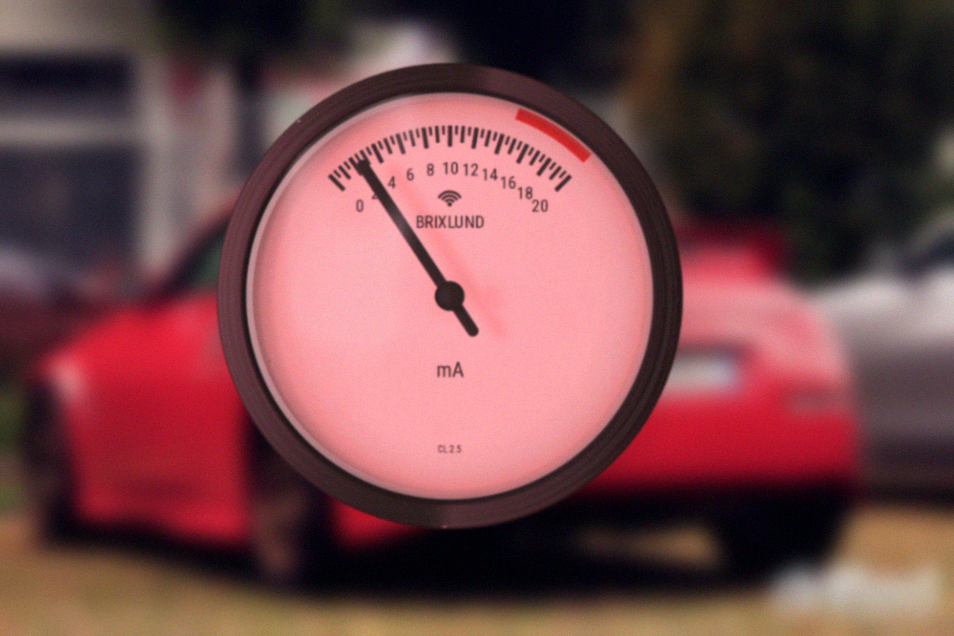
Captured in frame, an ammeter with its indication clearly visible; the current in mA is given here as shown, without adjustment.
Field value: 2.5 mA
